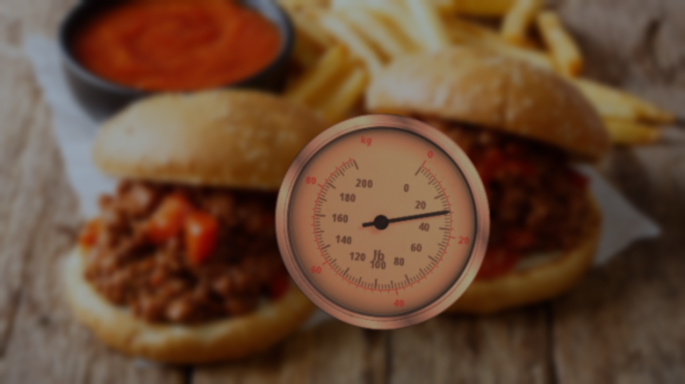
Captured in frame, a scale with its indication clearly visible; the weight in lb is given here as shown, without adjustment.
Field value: 30 lb
